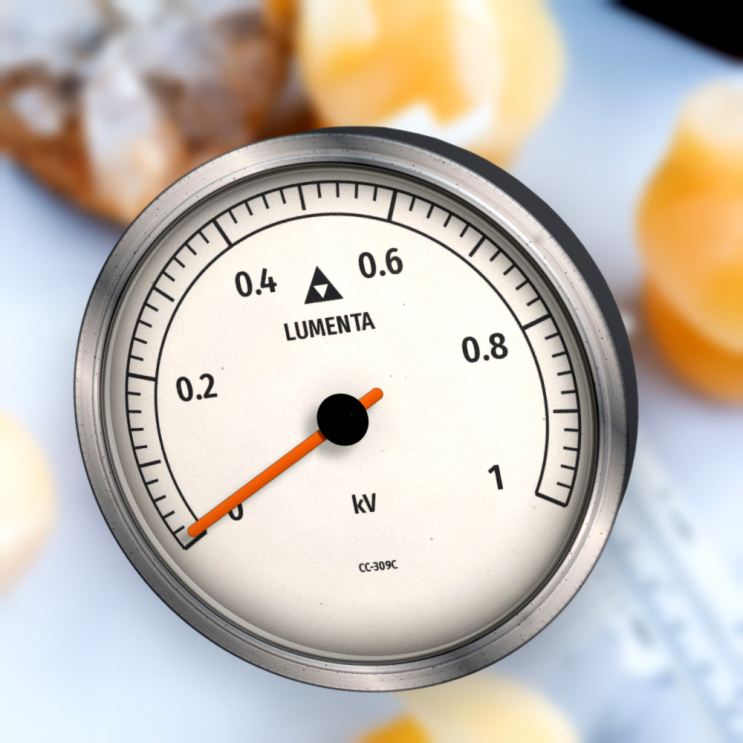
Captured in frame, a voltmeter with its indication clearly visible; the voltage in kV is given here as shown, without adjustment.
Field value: 0.01 kV
